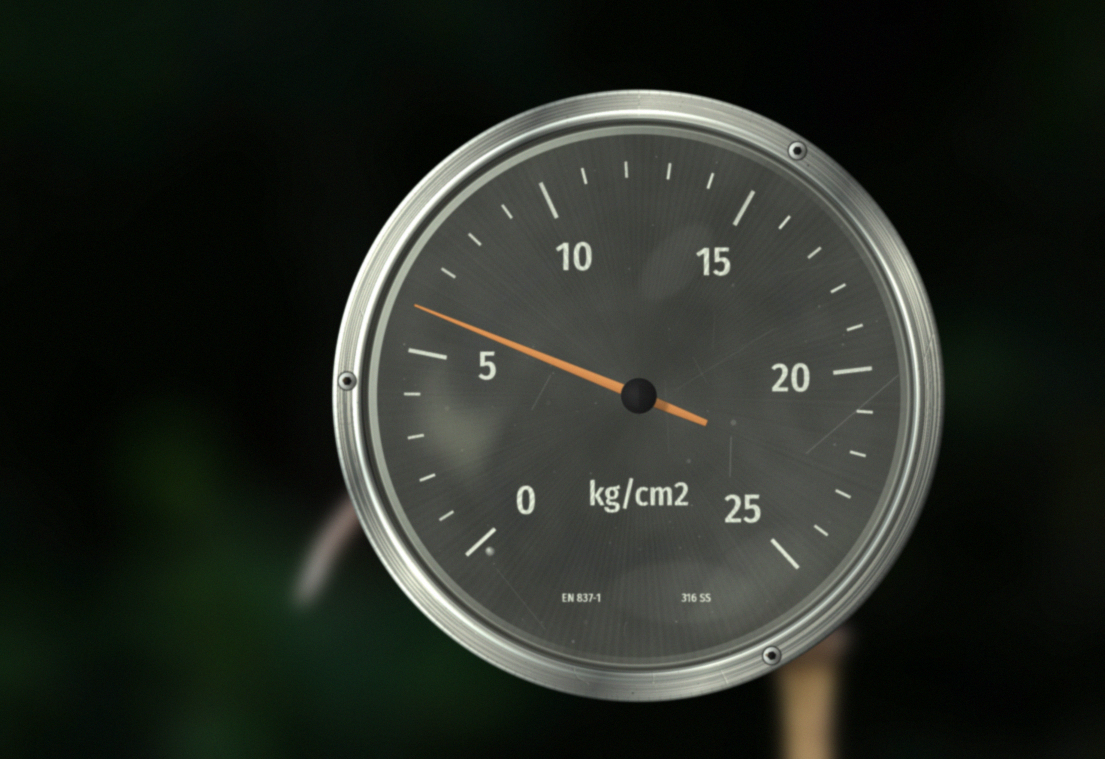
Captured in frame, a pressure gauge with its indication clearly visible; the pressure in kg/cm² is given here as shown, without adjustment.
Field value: 6 kg/cm²
